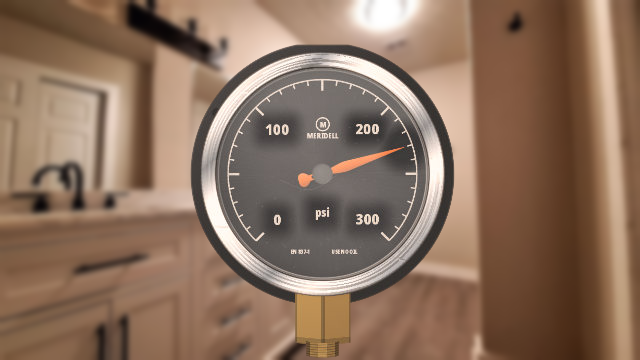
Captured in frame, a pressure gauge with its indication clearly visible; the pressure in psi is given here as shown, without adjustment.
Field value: 230 psi
